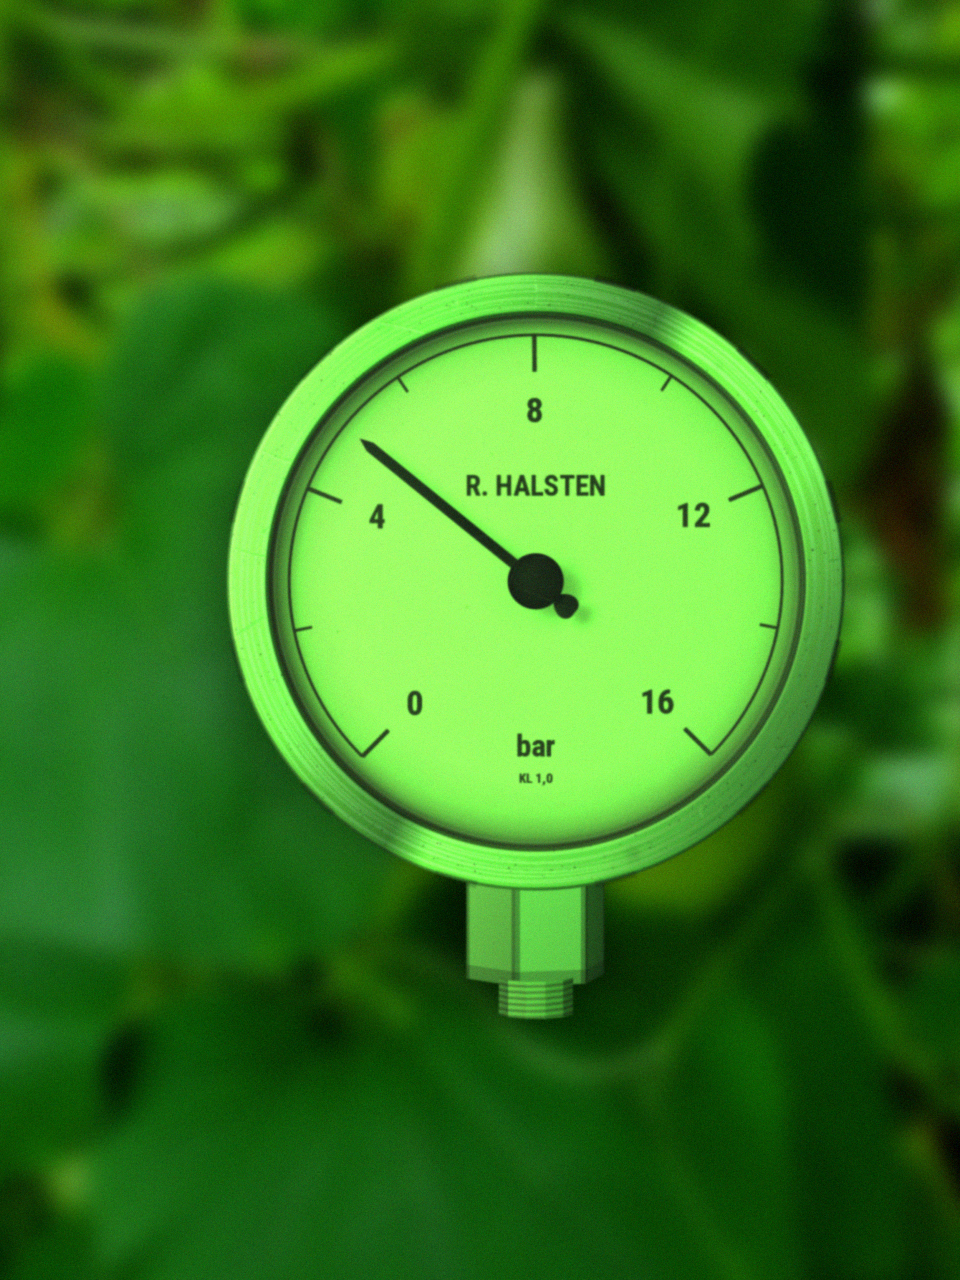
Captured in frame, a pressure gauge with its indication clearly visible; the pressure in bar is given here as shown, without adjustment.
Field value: 5 bar
